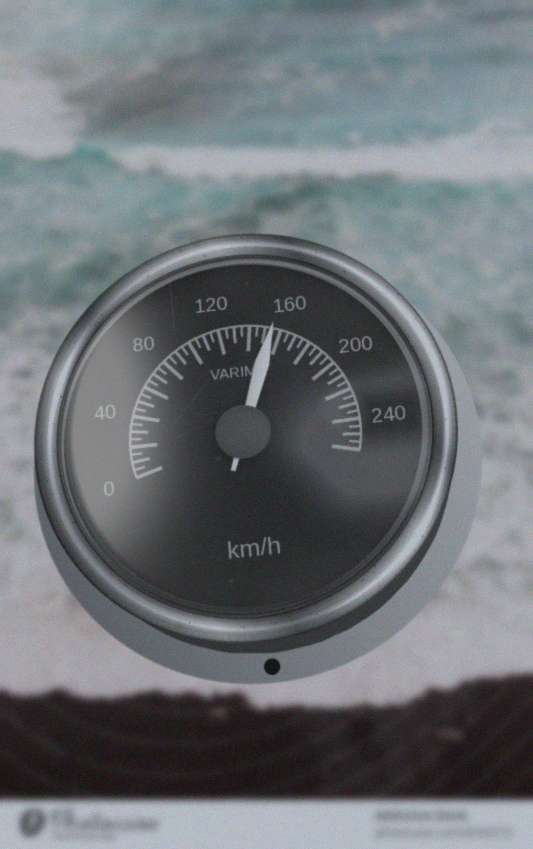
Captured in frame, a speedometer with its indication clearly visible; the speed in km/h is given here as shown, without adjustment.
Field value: 155 km/h
